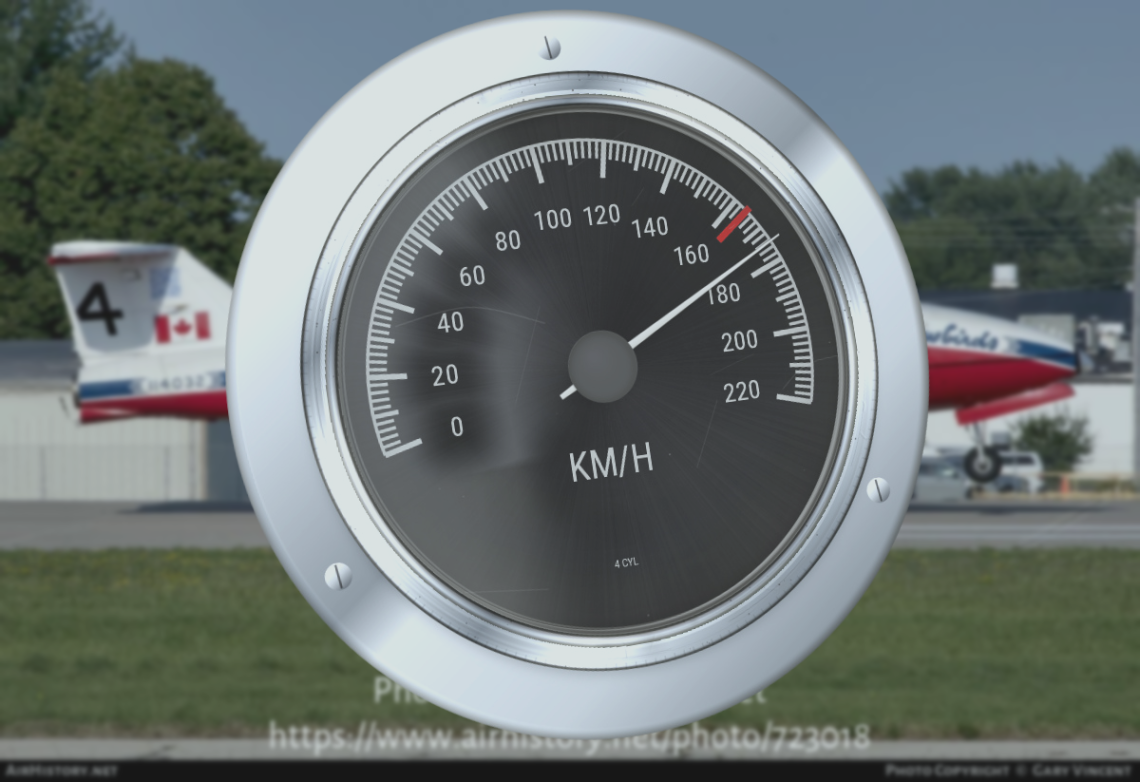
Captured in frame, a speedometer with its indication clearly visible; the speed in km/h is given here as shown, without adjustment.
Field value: 174 km/h
